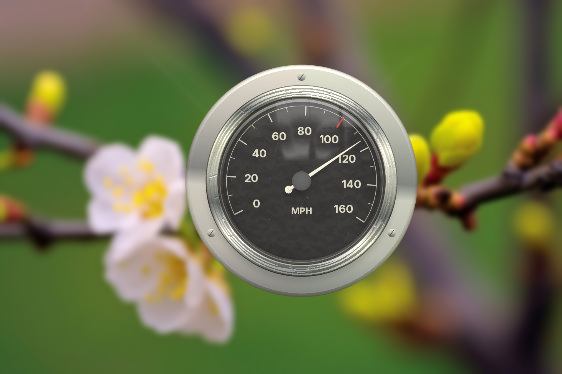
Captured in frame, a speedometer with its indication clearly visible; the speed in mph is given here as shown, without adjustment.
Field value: 115 mph
